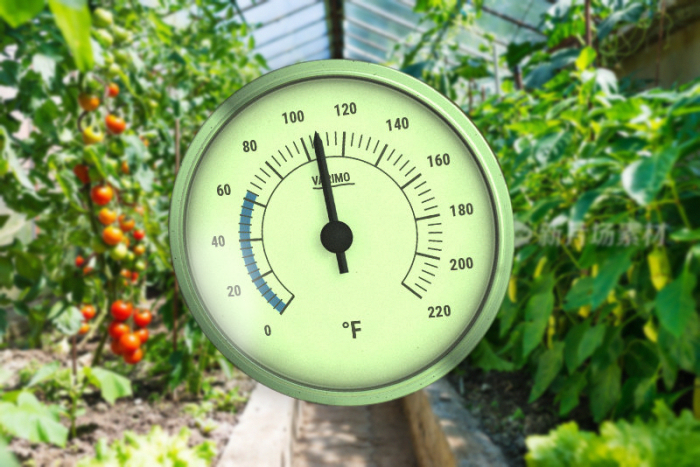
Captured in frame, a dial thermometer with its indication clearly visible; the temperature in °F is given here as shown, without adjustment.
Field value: 108 °F
